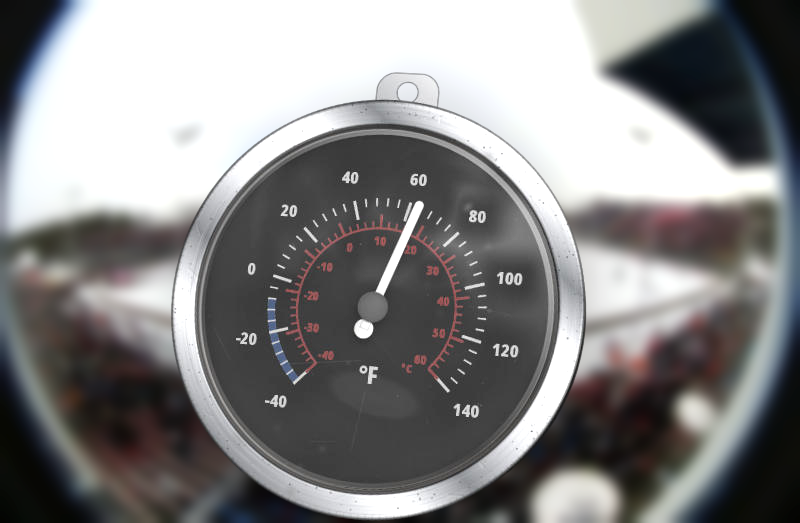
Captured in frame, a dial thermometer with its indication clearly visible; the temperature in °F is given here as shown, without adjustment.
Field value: 64 °F
